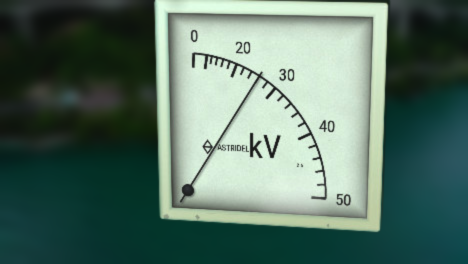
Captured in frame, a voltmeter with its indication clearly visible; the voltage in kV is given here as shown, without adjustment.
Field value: 26 kV
